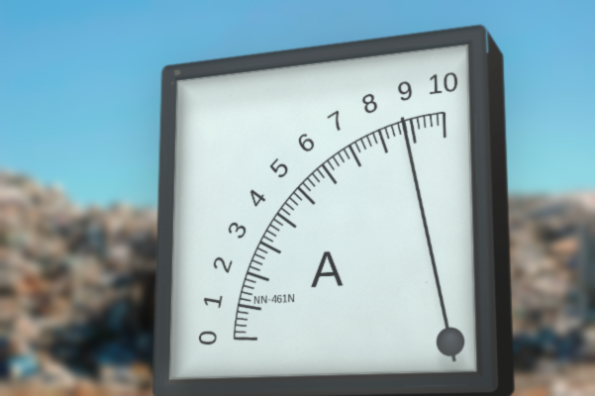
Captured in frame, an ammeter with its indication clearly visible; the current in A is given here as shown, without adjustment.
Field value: 8.8 A
